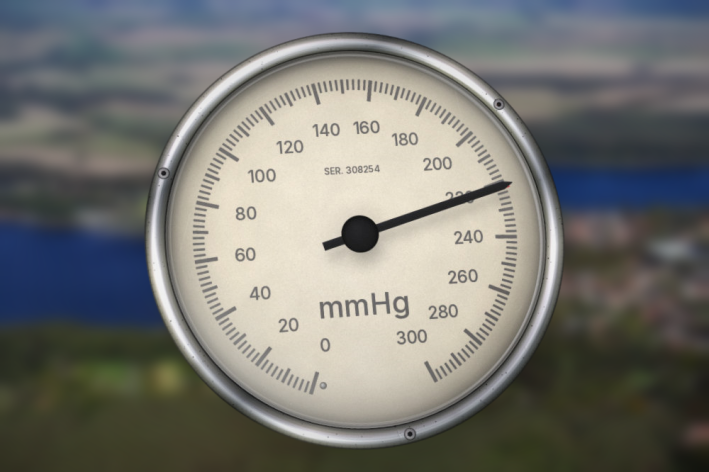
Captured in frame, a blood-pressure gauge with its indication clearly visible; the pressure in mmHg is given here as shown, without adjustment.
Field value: 222 mmHg
